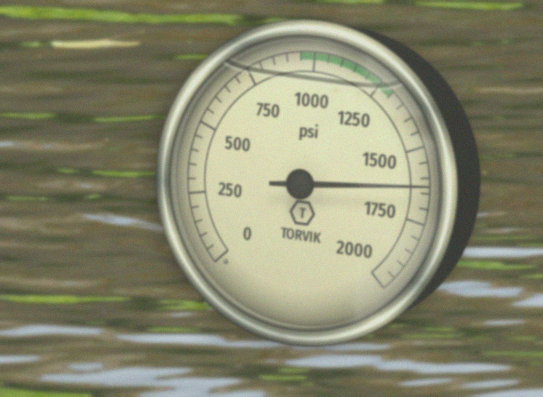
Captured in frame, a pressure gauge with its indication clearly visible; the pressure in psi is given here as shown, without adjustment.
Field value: 1625 psi
